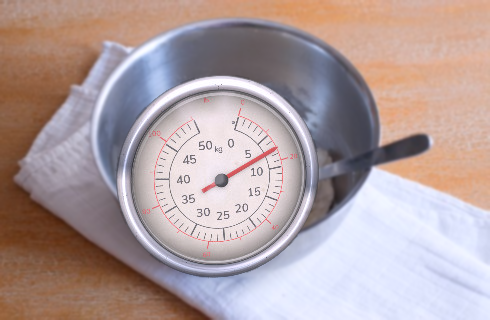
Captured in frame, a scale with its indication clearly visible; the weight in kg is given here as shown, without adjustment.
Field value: 7 kg
